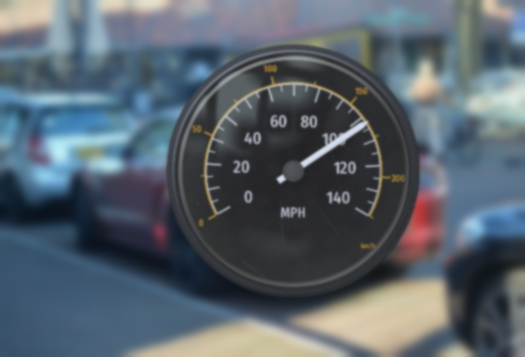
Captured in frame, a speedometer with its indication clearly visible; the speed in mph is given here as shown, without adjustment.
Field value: 102.5 mph
